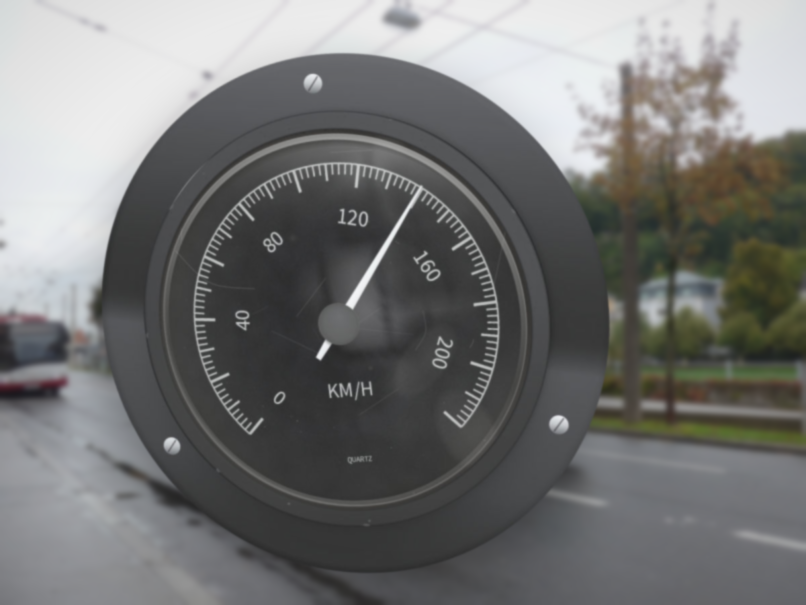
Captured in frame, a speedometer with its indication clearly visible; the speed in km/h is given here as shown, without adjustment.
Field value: 140 km/h
